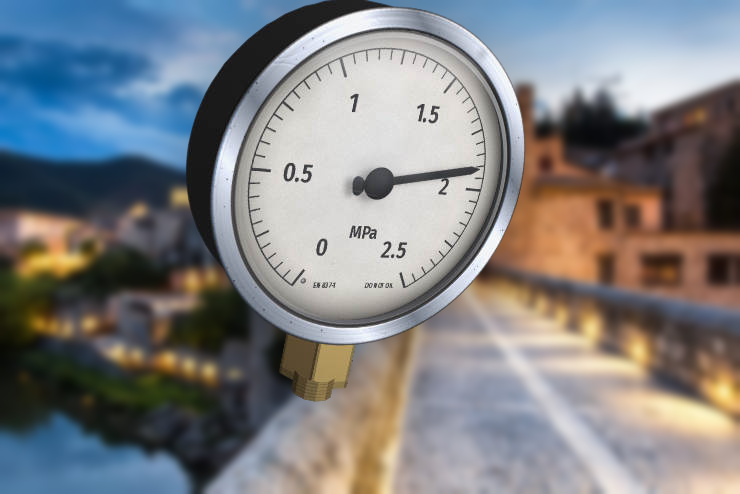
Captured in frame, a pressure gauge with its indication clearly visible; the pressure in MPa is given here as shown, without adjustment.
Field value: 1.9 MPa
